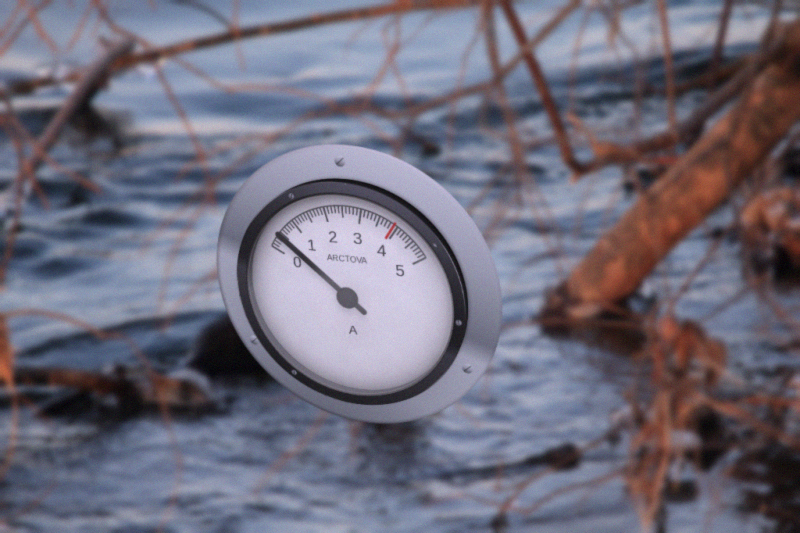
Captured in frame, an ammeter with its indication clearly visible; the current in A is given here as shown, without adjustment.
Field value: 0.5 A
